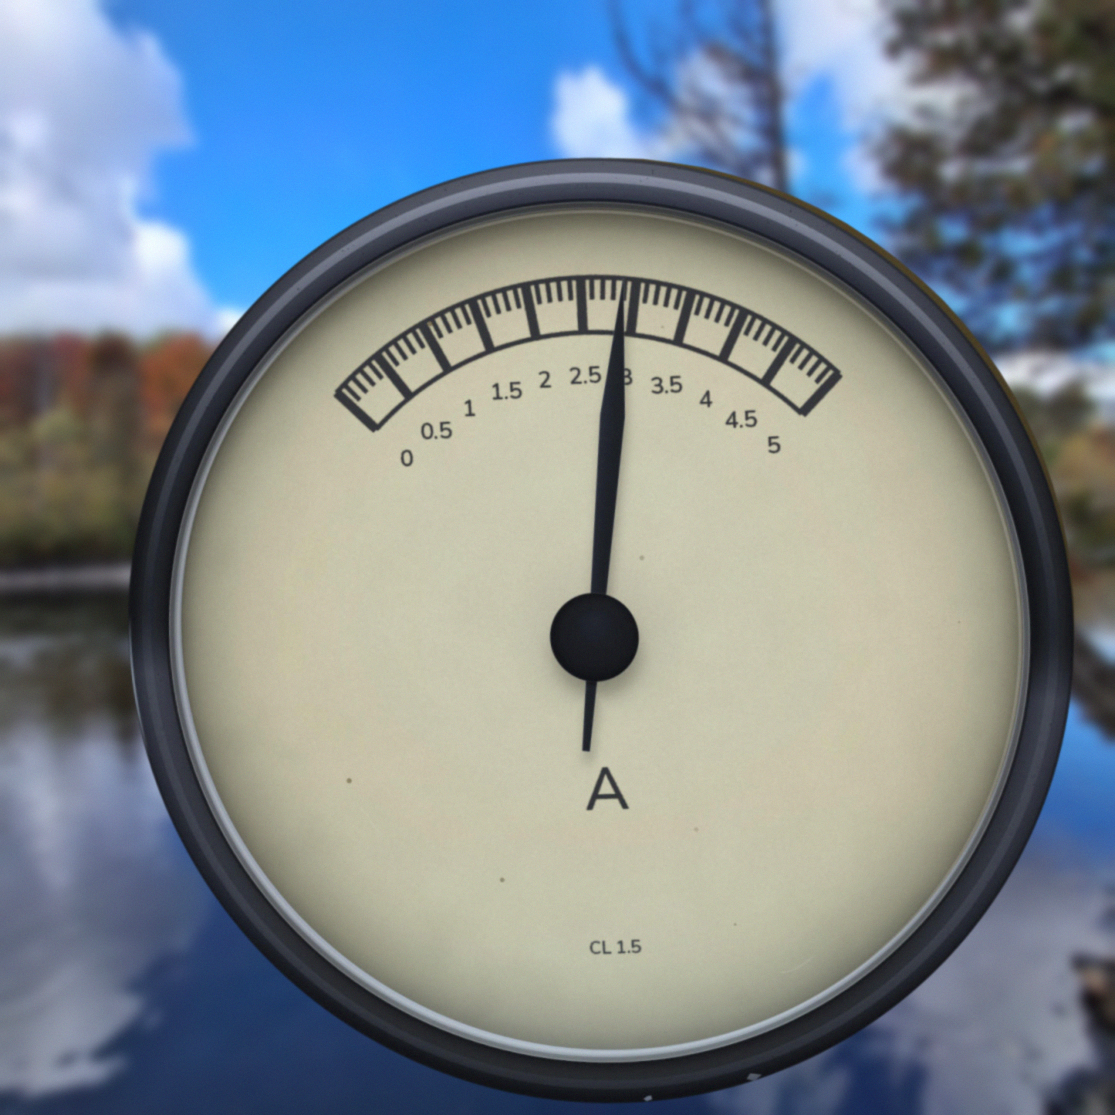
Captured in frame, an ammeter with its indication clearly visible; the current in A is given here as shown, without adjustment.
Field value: 2.9 A
